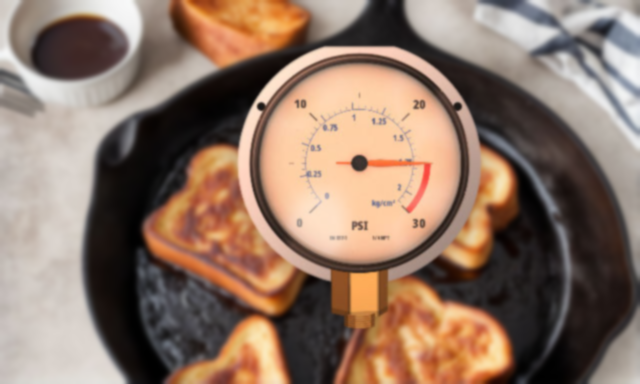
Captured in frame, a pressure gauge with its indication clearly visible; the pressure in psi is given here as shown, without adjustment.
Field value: 25 psi
